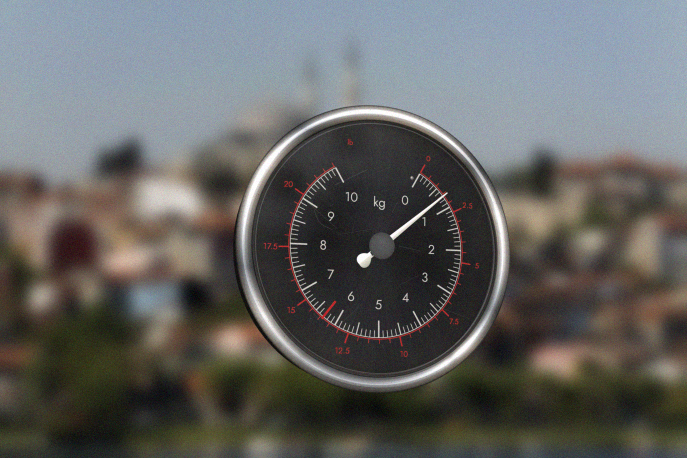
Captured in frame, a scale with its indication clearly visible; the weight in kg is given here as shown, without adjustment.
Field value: 0.7 kg
